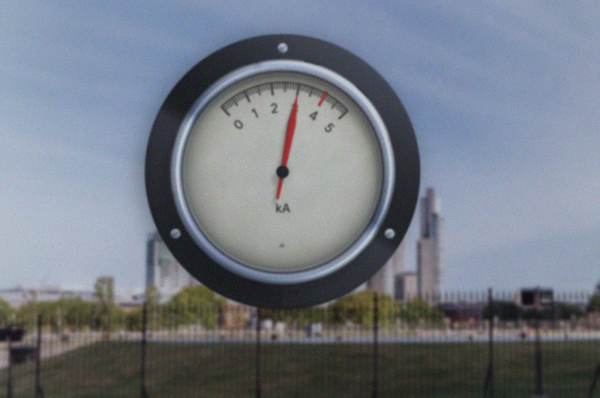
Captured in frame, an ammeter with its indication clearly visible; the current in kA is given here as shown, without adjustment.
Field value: 3 kA
